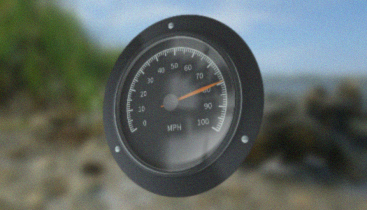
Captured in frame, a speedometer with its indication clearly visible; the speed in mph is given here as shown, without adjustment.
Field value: 80 mph
